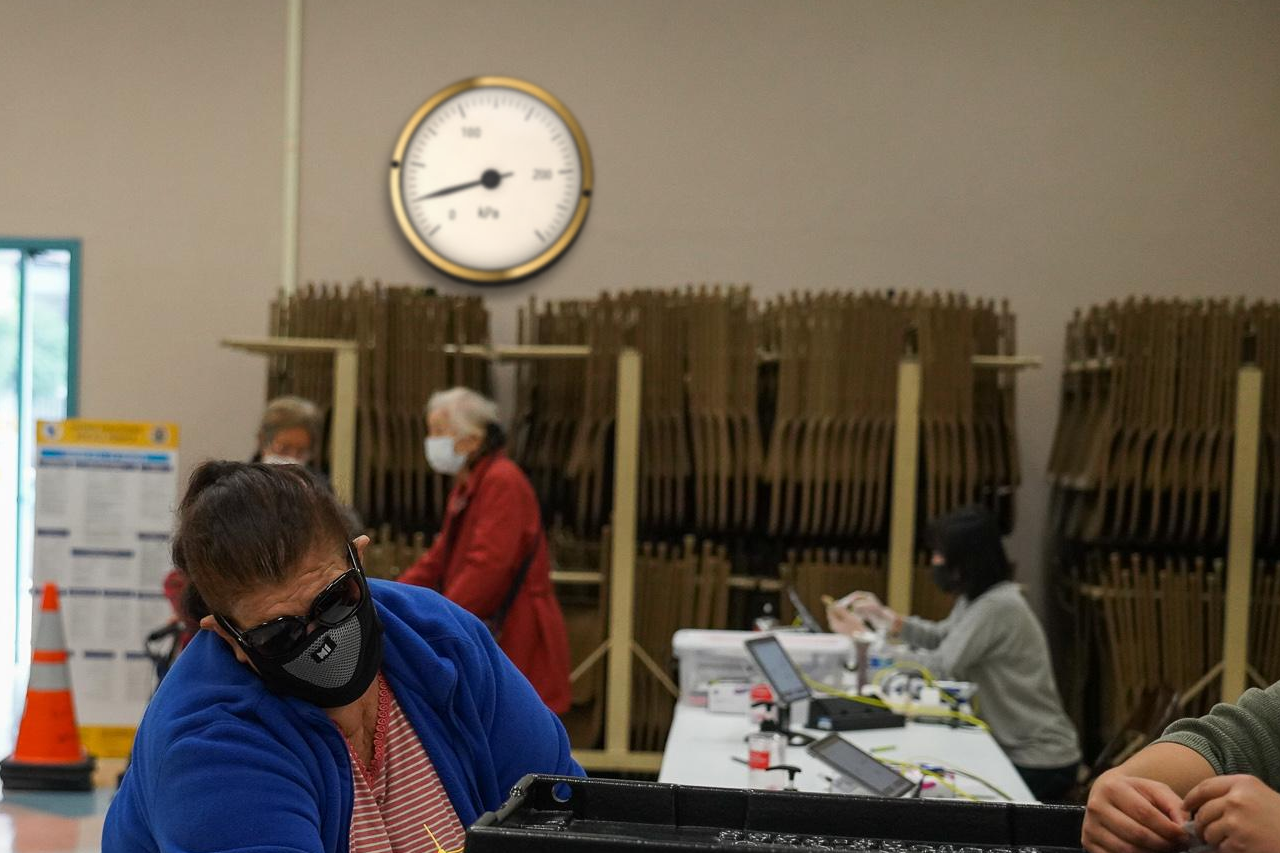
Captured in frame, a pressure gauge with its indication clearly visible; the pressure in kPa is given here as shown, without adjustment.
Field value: 25 kPa
